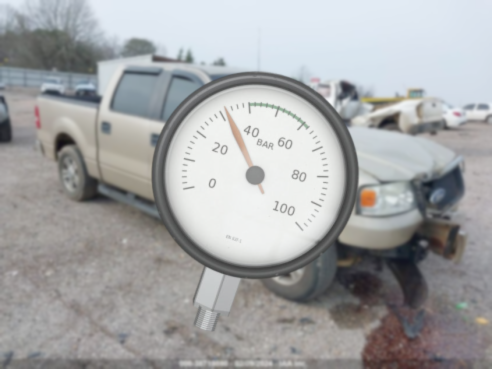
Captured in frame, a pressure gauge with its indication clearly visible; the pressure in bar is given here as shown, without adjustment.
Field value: 32 bar
